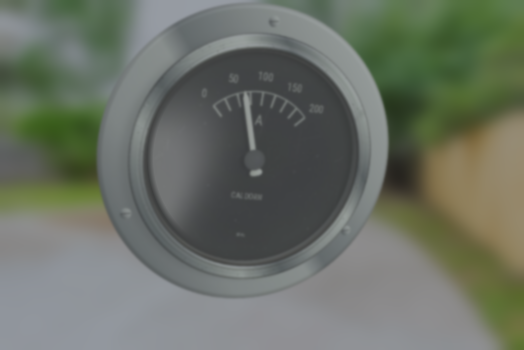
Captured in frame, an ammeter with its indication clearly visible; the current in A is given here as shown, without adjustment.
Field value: 62.5 A
